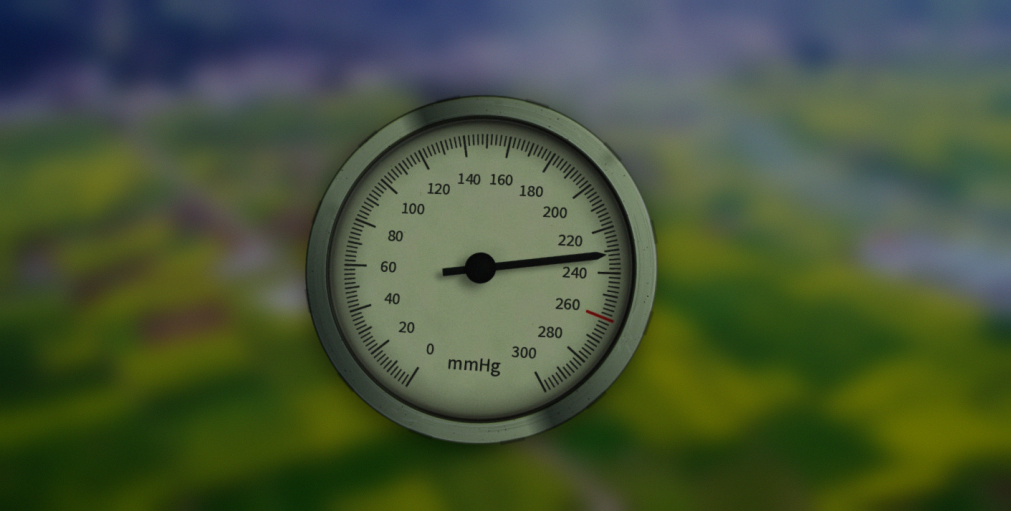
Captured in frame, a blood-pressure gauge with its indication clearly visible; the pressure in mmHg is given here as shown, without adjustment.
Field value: 232 mmHg
